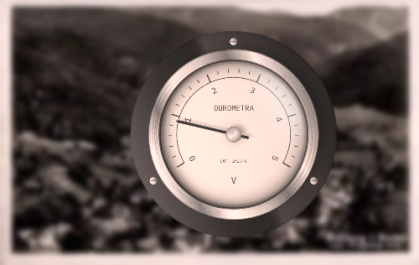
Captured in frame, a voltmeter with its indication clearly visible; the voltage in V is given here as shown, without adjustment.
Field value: 0.9 V
